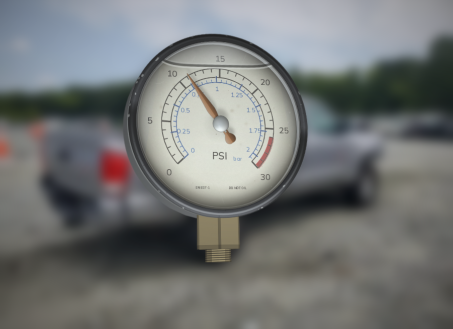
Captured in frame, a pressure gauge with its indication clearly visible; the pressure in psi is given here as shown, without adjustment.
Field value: 11 psi
